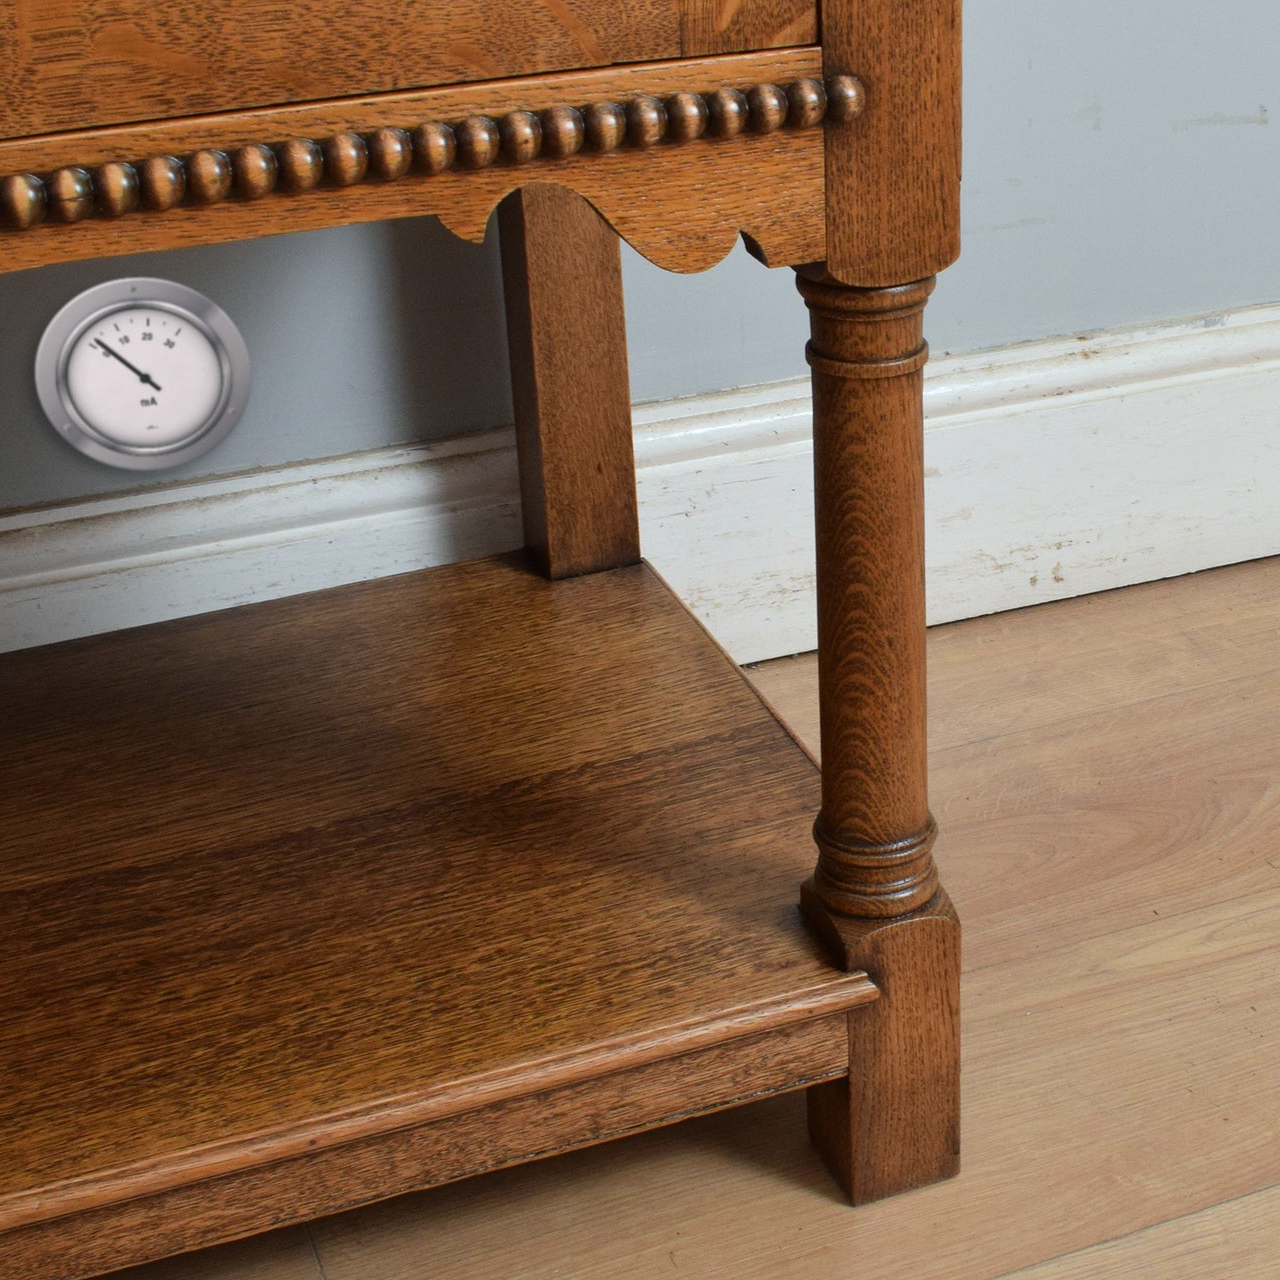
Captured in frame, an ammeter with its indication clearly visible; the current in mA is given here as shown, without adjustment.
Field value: 2.5 mA
